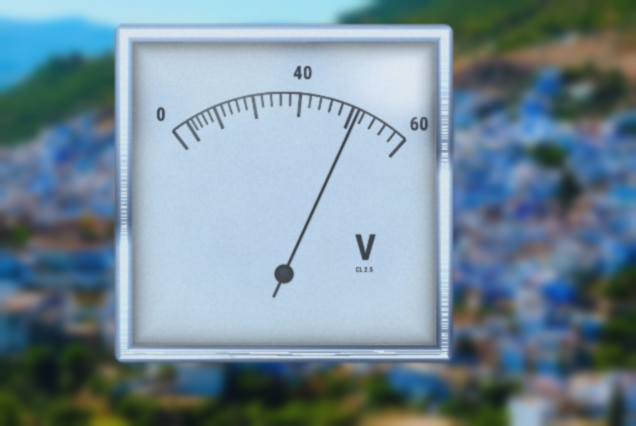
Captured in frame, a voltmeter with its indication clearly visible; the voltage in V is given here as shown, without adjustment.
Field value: 51 V
